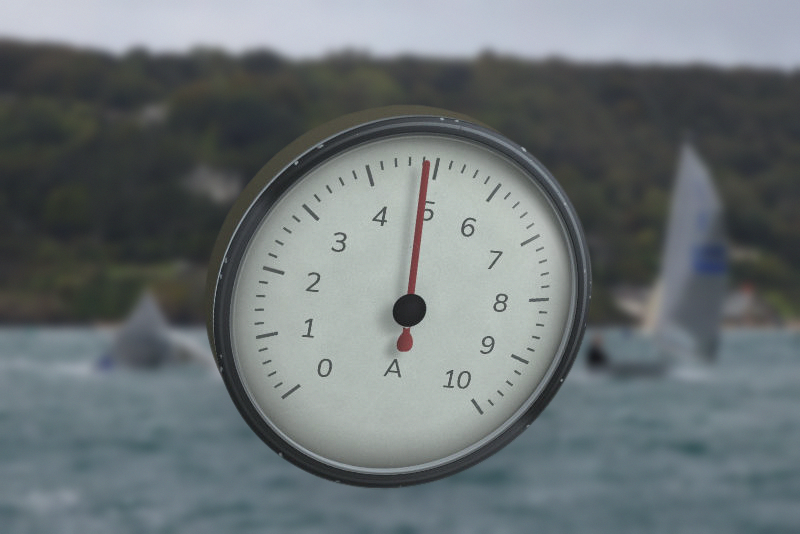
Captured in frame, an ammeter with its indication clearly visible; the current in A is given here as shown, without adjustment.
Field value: 4.8 A
